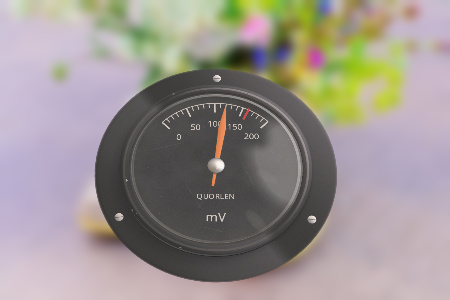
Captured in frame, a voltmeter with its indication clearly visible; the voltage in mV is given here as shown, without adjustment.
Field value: 120 mV
